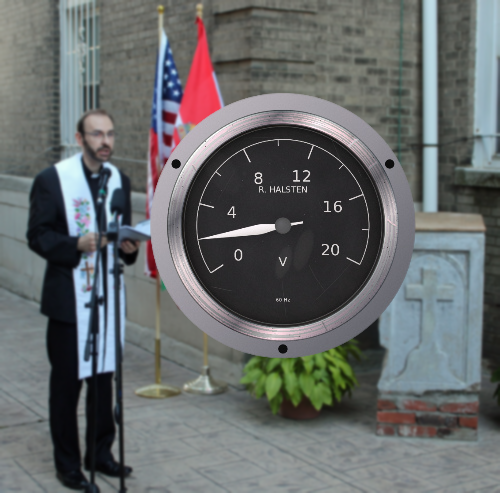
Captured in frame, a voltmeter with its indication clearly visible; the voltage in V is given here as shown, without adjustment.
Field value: 2 V
